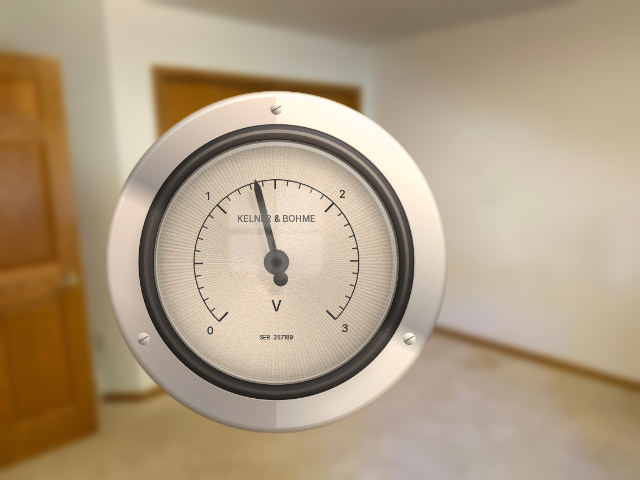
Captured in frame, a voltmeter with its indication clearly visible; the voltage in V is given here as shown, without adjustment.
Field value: 1.35 V
